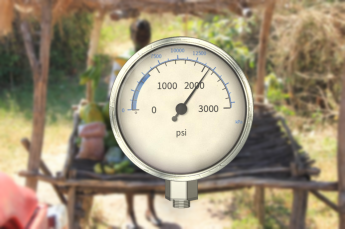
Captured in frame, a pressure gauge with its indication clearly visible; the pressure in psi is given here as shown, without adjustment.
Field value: 2100 psi
